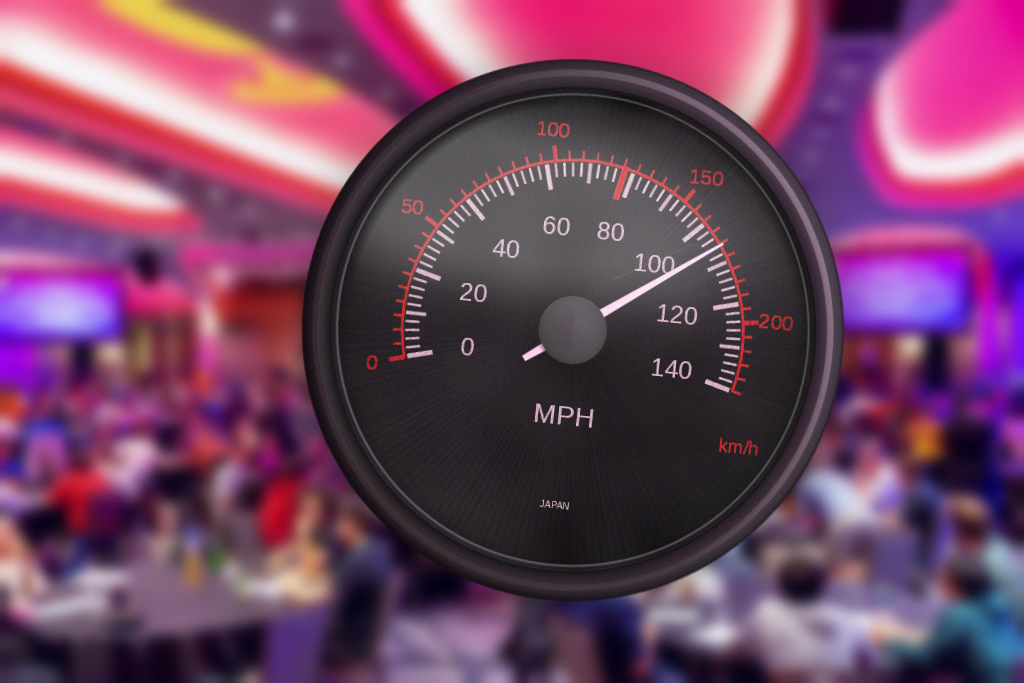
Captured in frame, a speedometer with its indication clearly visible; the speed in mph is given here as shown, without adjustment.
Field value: 106 mph
